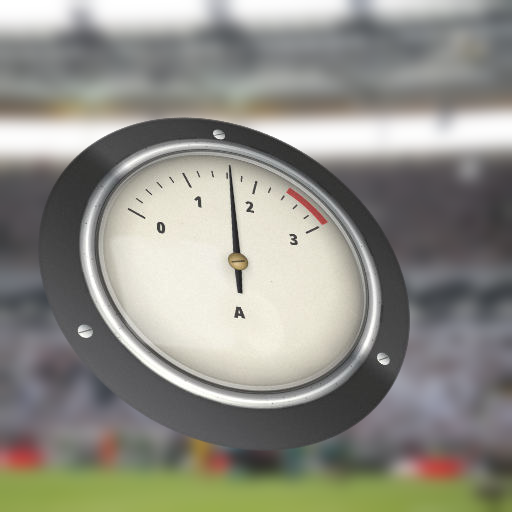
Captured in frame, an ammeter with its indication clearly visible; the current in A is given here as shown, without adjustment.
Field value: 1.6 A
